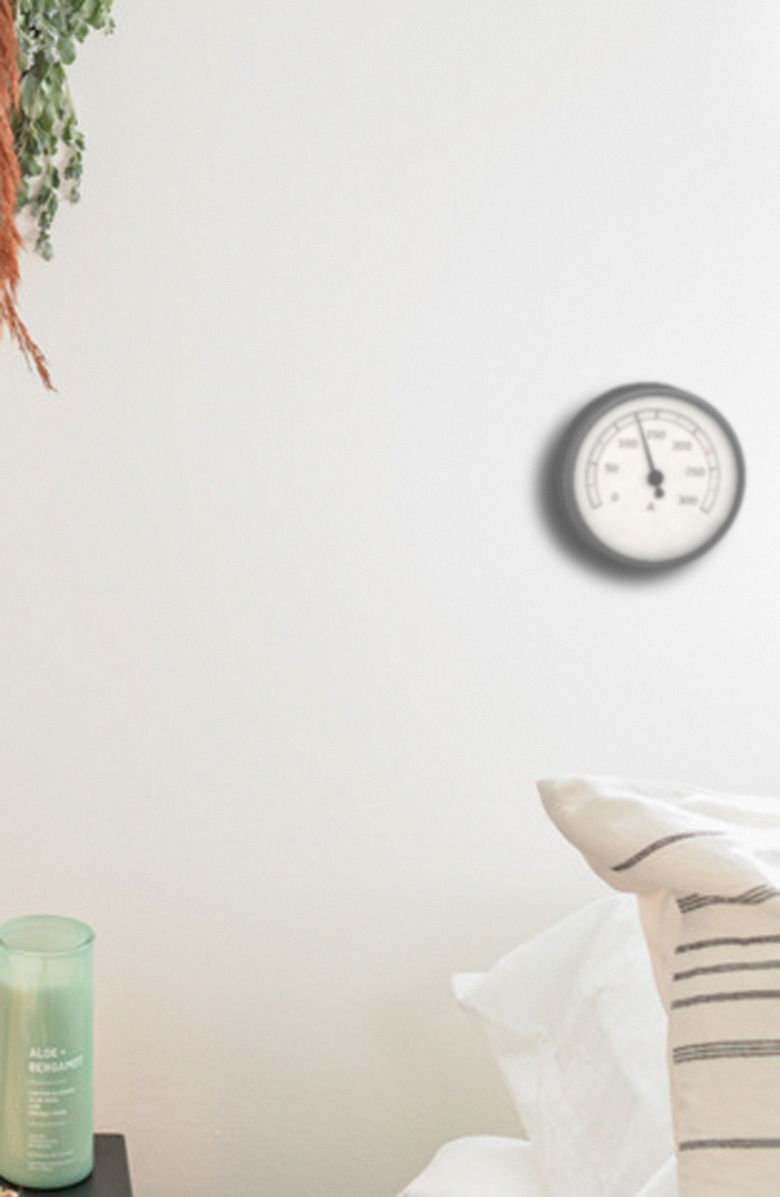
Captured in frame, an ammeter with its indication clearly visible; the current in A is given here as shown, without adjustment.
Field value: 125 A
